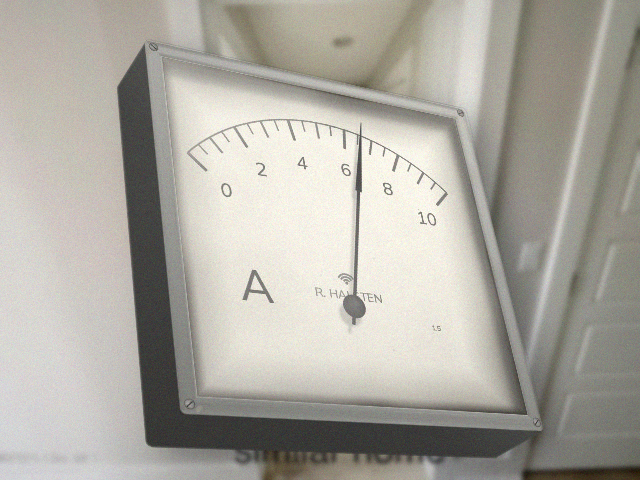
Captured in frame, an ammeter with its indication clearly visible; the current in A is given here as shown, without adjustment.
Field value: 6.5 A
